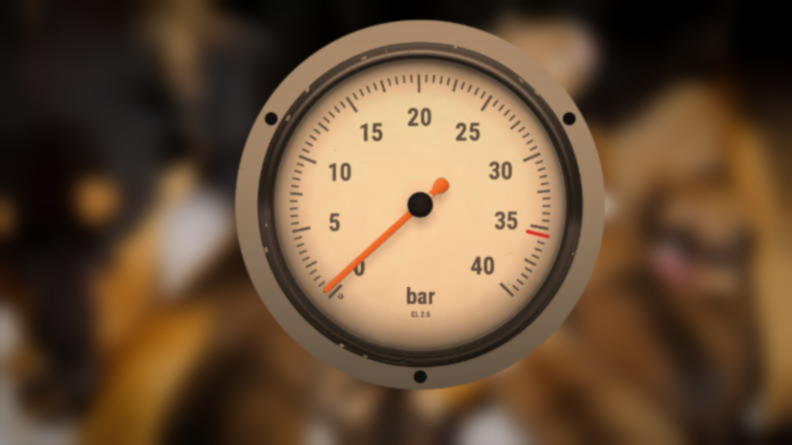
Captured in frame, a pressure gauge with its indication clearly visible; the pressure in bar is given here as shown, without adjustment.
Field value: 0.5 bar
